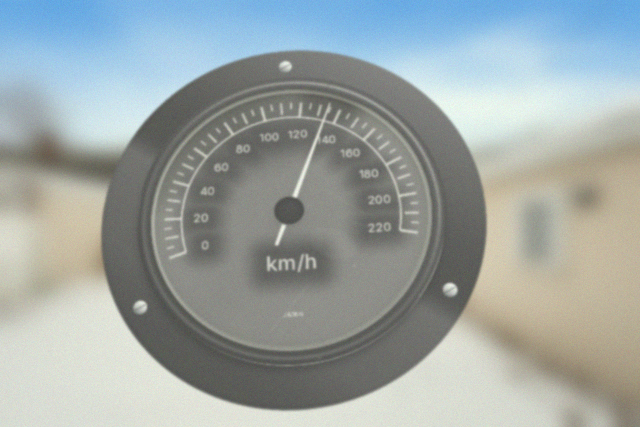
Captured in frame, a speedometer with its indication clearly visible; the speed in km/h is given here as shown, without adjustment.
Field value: 135 km/h
